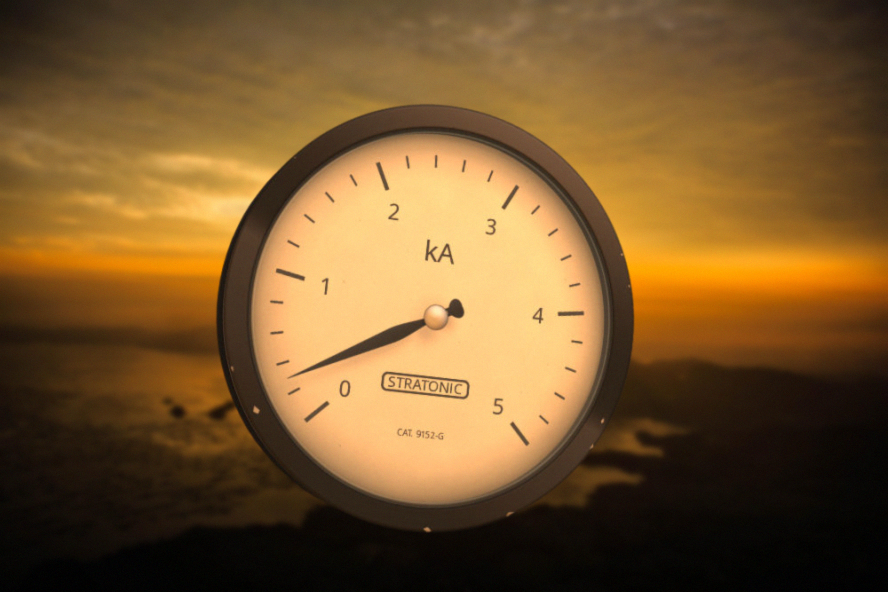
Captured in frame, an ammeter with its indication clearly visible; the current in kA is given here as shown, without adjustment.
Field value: 0.3 kA
